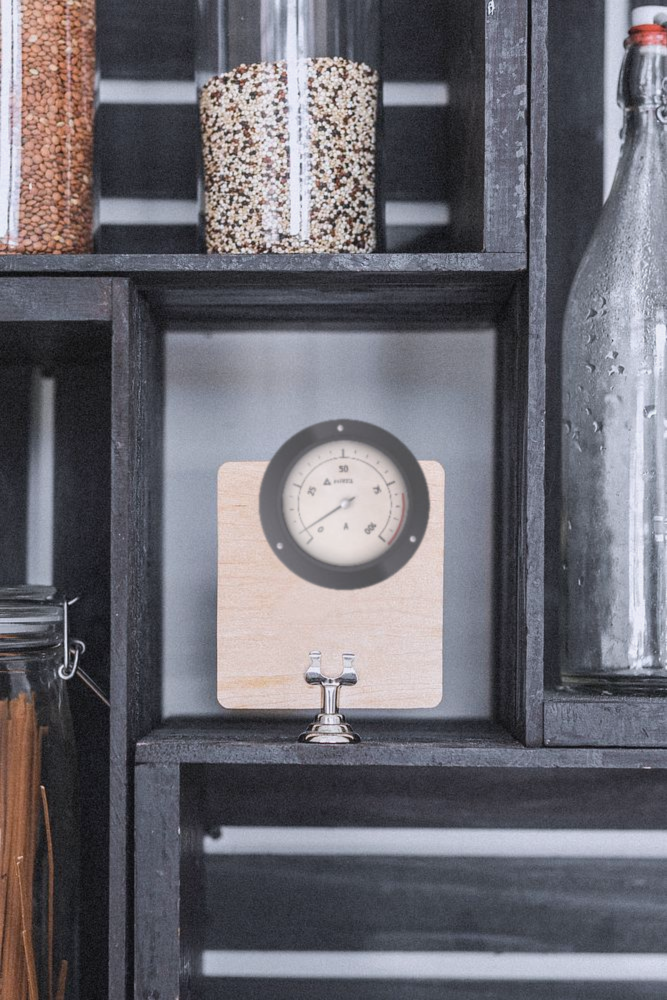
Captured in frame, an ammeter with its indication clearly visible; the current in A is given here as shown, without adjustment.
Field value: 5 A
